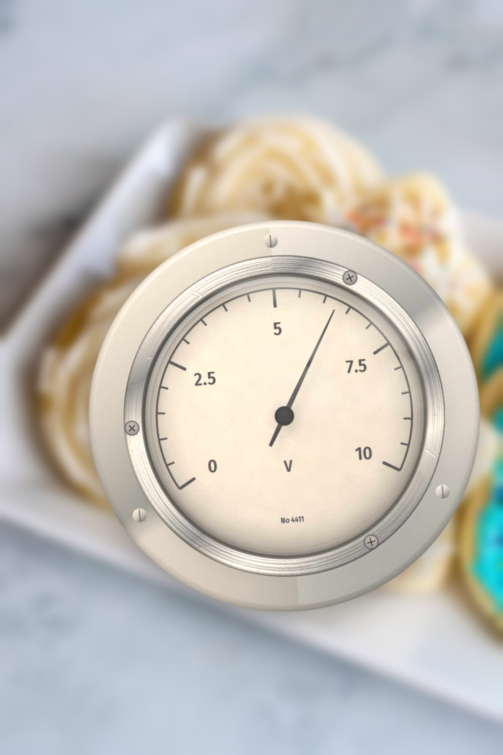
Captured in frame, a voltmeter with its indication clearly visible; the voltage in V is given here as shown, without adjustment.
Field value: 6.25 V
